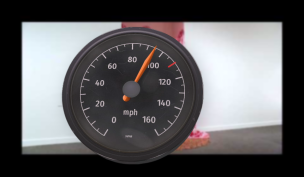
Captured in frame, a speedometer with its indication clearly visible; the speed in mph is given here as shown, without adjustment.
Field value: 95 mph
